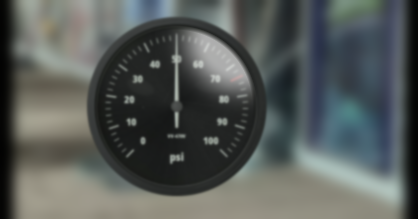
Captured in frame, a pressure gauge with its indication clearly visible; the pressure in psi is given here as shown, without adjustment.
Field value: 50 psi
